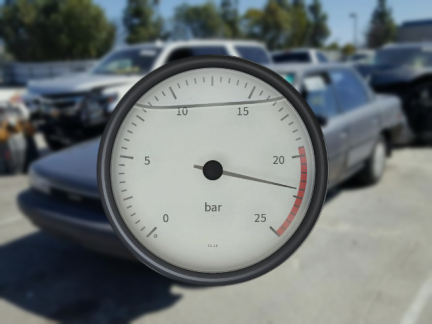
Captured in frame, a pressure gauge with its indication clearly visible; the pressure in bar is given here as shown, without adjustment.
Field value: 22 bar
